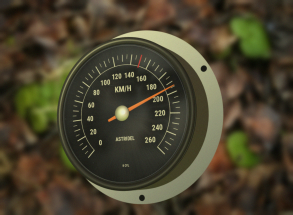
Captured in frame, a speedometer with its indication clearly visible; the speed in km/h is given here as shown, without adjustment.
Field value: 195 km/h
